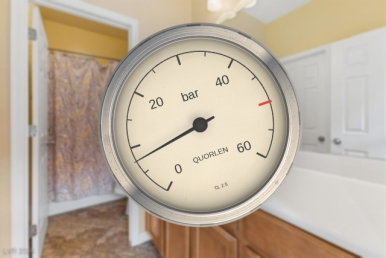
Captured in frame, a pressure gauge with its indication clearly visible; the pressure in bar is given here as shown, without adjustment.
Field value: 7.5 bar
